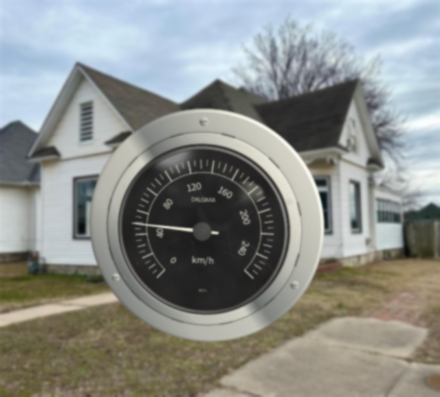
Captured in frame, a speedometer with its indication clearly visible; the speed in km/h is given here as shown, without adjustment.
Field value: 50 km/h
